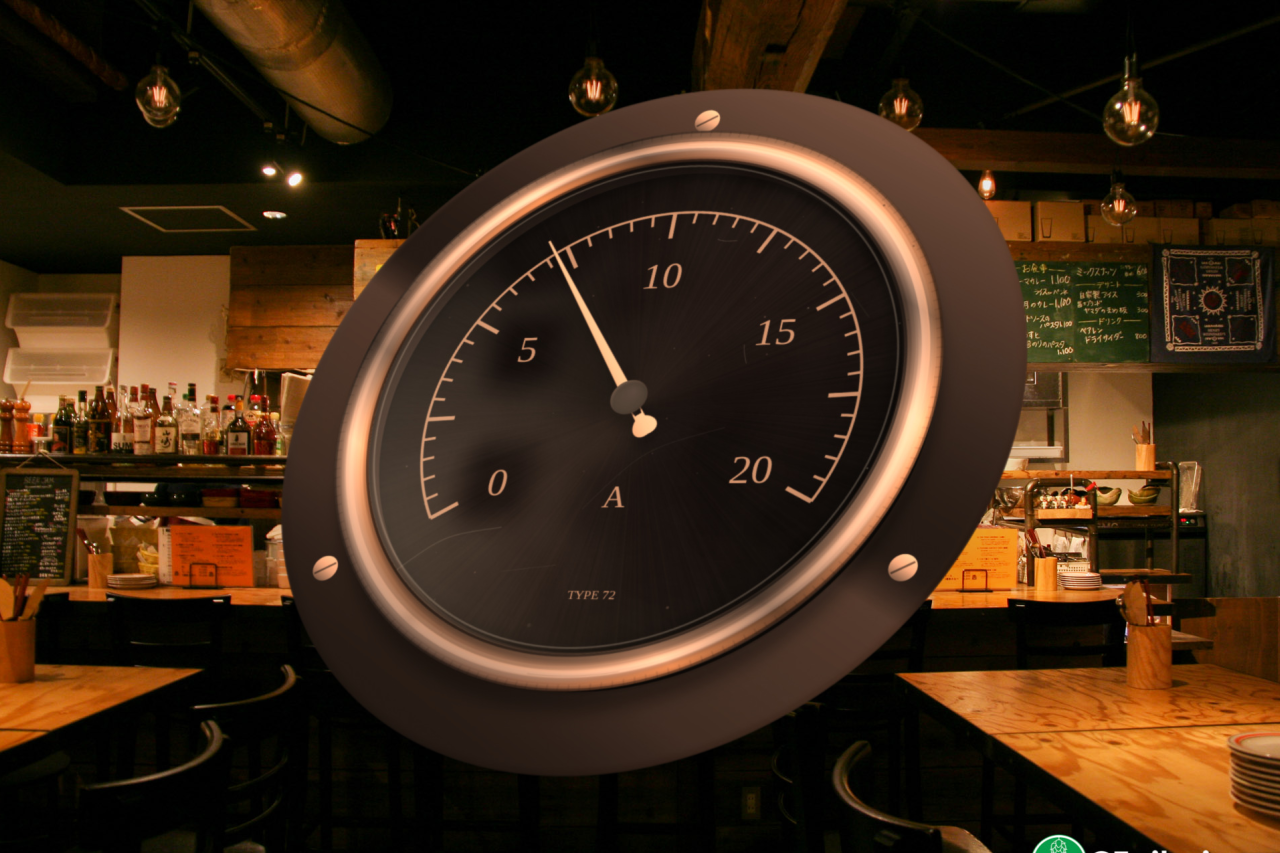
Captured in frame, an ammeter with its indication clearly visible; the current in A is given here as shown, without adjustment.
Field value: 7.25 A
